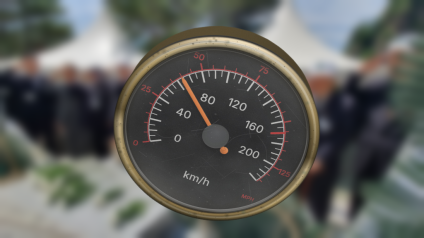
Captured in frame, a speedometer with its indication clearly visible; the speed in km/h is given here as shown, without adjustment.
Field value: 65 km/h
